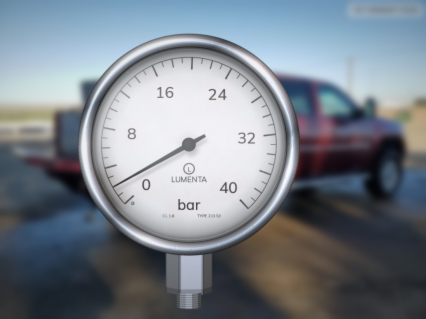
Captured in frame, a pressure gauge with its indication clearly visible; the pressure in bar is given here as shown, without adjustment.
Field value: 2 bar
